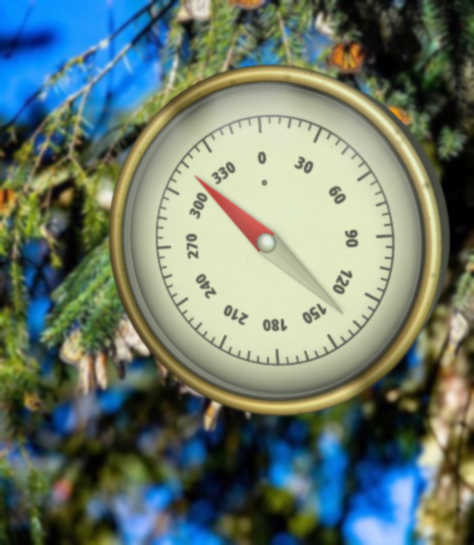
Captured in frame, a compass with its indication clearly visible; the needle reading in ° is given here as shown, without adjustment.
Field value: 315 °
